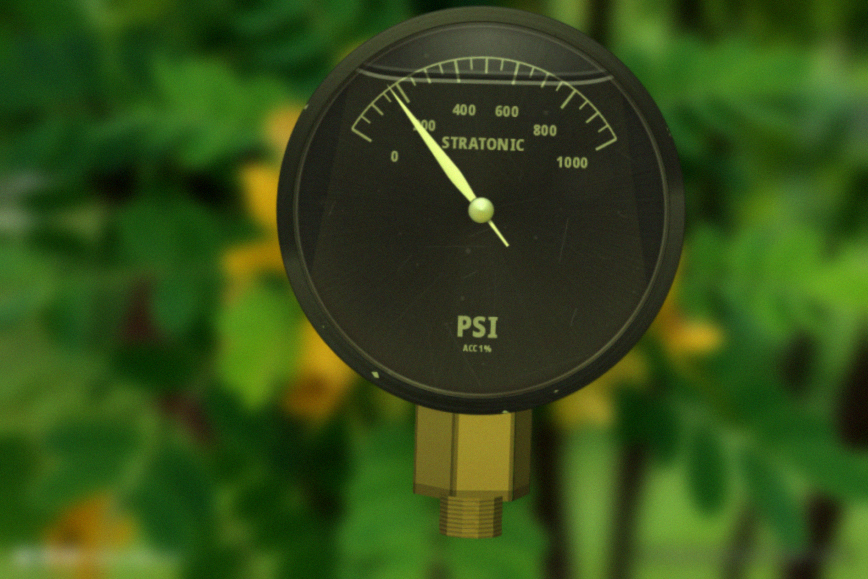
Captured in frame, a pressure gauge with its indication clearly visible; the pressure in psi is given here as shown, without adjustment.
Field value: 175 psi
